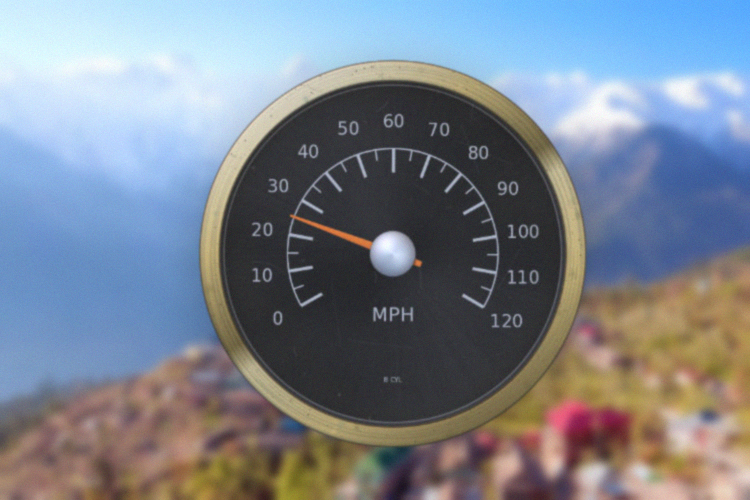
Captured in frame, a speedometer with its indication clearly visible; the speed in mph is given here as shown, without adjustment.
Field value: 25 mph
